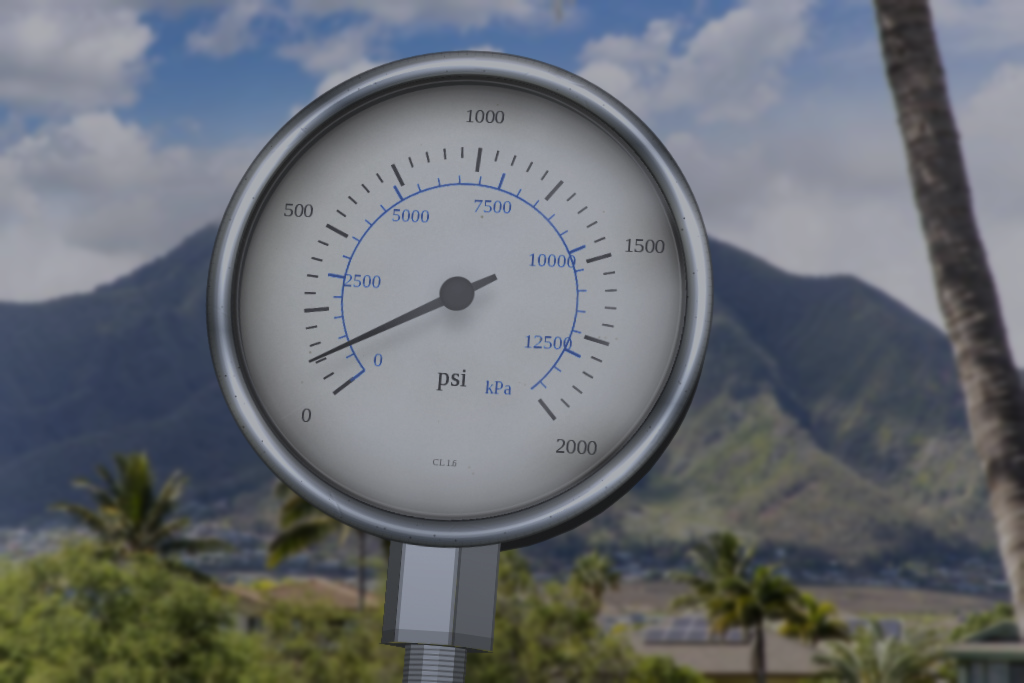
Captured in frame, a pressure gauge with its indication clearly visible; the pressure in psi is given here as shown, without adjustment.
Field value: 100 psi
